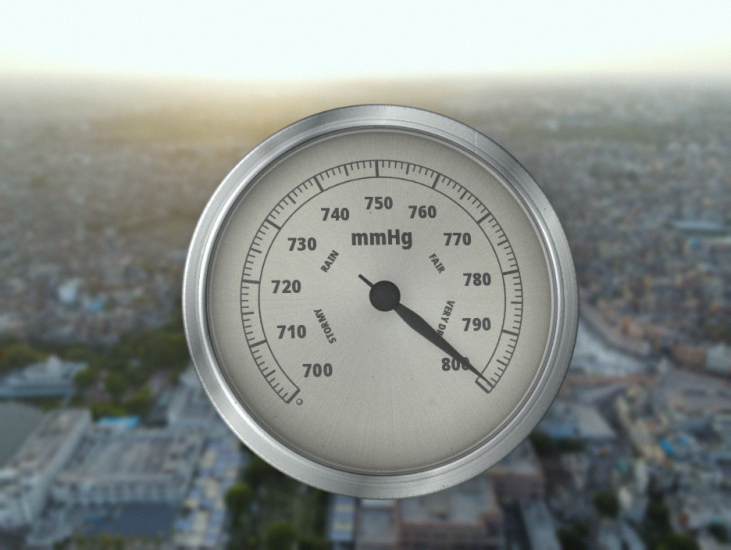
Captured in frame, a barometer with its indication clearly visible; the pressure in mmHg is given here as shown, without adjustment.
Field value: 799 mmHg
